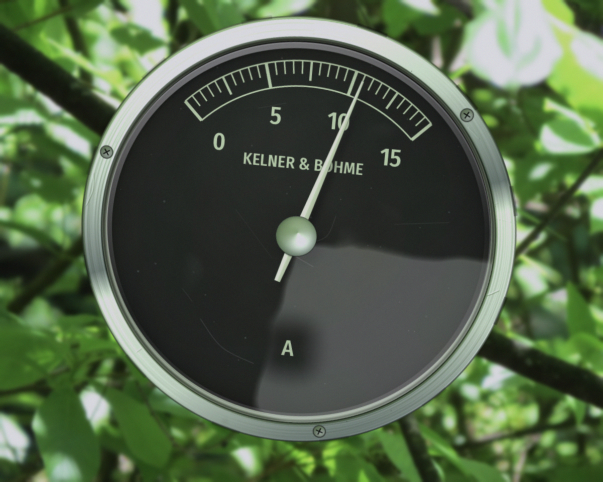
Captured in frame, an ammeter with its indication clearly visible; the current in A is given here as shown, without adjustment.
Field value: 10.5 A
